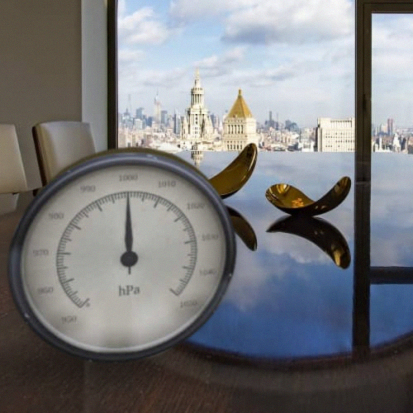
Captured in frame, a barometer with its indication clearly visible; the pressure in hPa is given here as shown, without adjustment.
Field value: 1000 hPa
